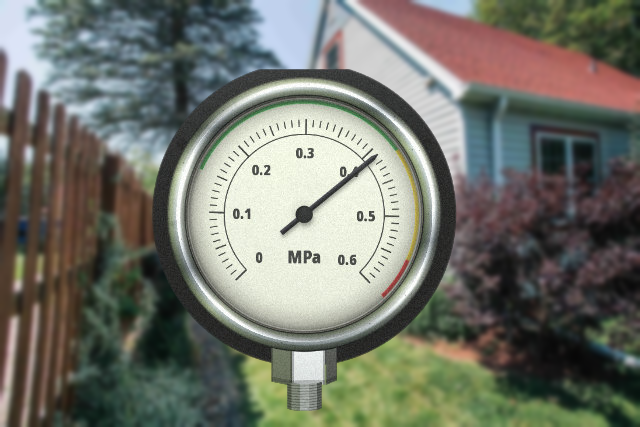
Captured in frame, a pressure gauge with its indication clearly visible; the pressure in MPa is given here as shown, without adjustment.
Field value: 0.41 MPa
